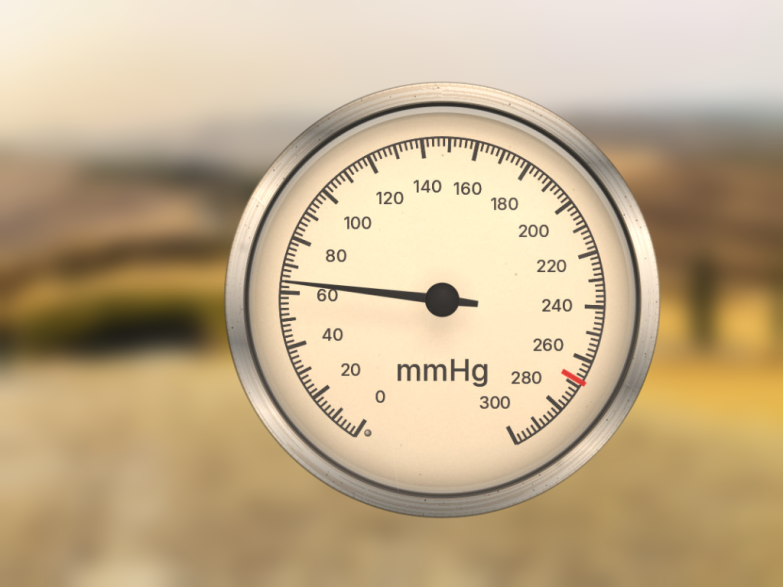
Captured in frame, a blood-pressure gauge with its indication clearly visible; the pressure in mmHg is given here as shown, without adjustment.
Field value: 64 mmHg
